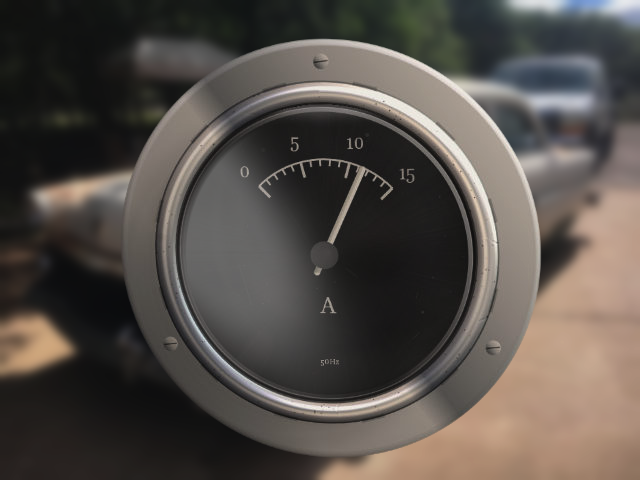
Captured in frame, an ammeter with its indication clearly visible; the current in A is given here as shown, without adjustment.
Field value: 11.5 A
